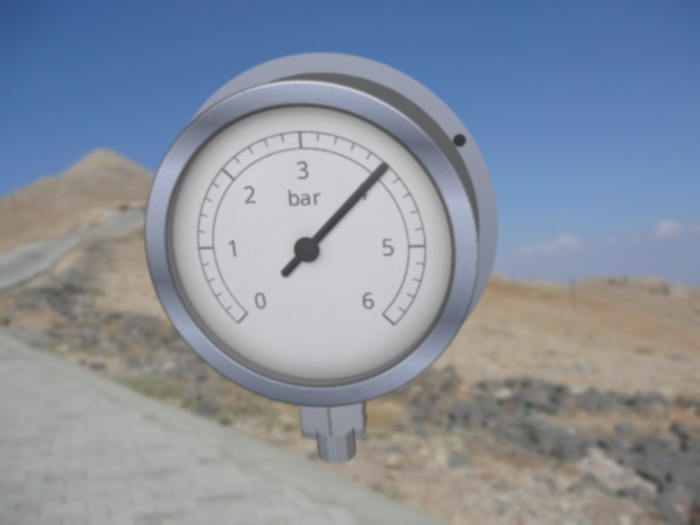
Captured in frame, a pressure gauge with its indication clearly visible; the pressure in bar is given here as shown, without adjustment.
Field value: 4 bar
